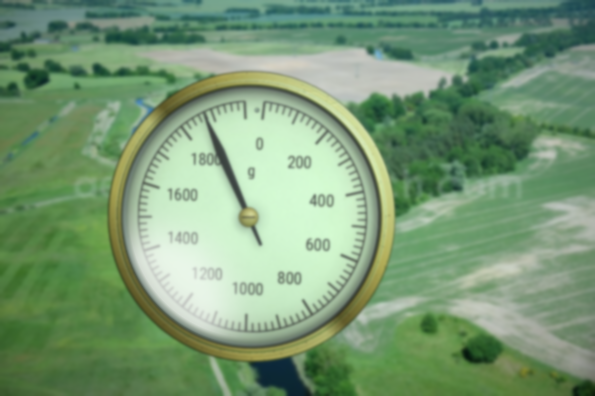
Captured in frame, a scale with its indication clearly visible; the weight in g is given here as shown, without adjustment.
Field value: 1880 g
